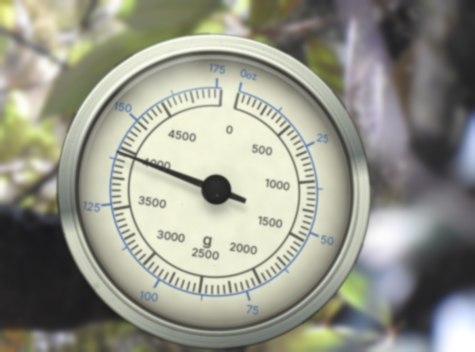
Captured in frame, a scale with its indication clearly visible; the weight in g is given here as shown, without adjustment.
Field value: 3950 g
